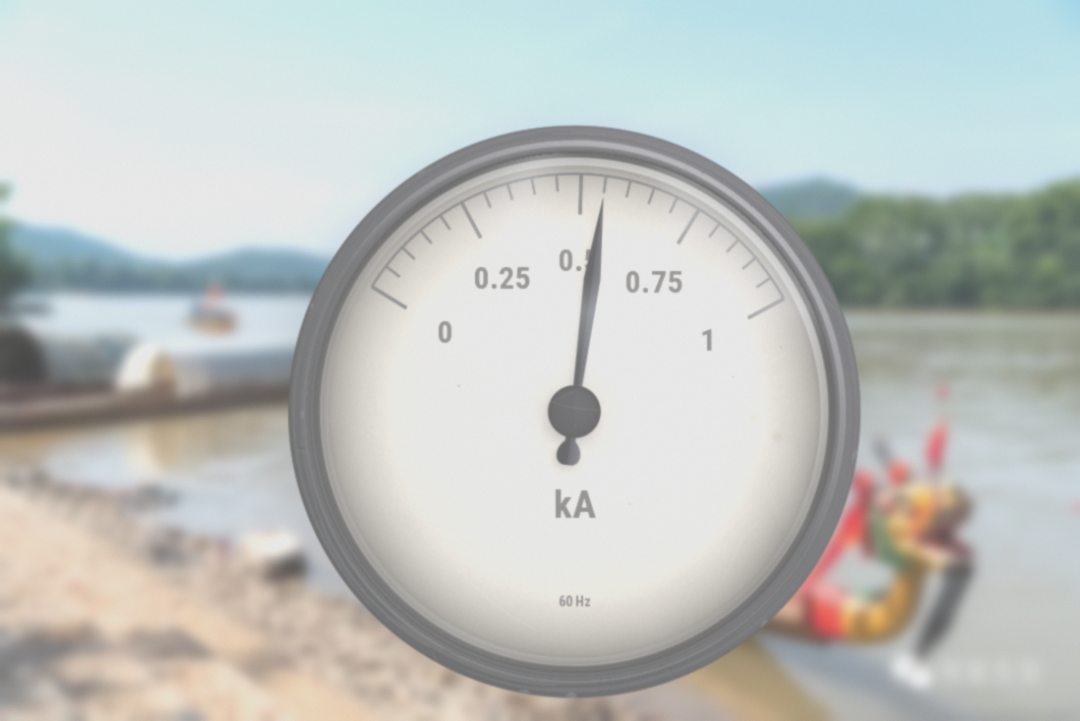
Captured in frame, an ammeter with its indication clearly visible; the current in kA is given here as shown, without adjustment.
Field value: 0.55 kA
